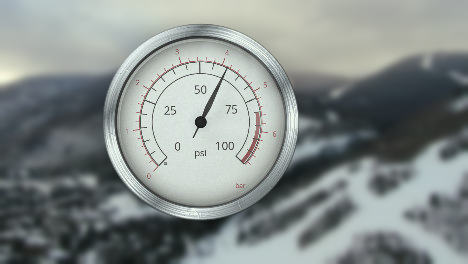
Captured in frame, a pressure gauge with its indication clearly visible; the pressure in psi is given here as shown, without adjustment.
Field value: 60 psi
